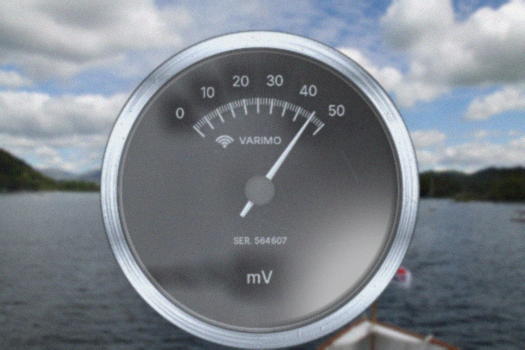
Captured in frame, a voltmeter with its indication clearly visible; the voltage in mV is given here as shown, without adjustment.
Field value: 45 mV
